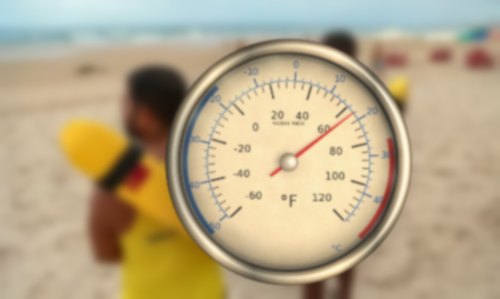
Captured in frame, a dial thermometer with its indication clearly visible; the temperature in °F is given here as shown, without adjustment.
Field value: 64 °F
